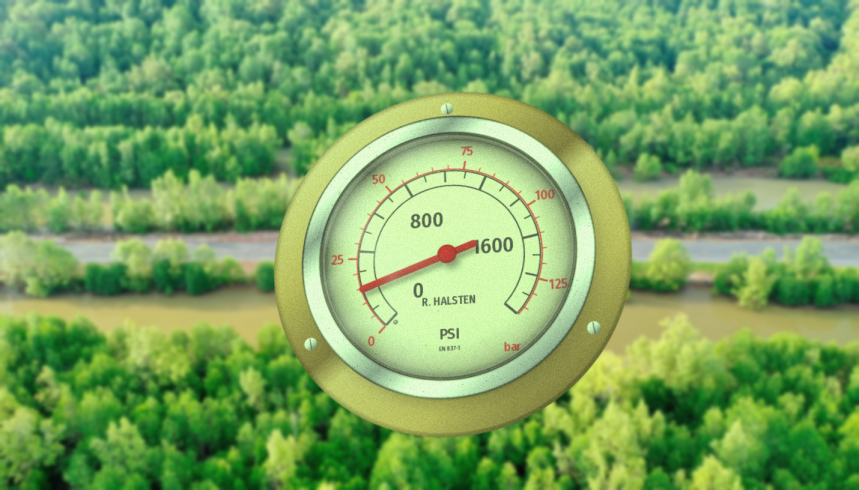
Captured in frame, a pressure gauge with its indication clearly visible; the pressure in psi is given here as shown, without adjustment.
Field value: 200 psi
